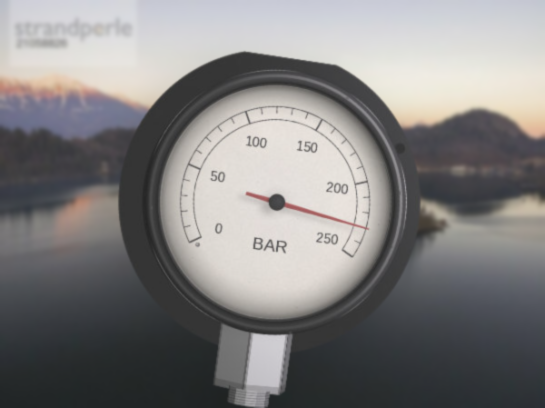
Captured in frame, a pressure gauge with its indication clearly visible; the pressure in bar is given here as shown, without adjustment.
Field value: 230 bar
